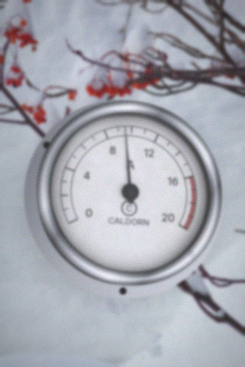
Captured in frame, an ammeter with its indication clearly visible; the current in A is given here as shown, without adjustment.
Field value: 9.5 A
